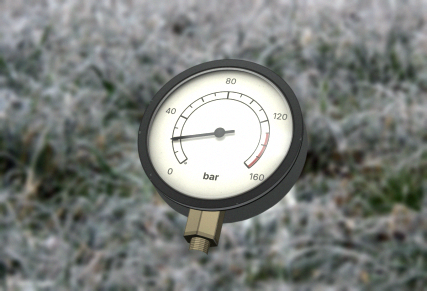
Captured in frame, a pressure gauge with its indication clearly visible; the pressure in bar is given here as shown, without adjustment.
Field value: 20 bar
